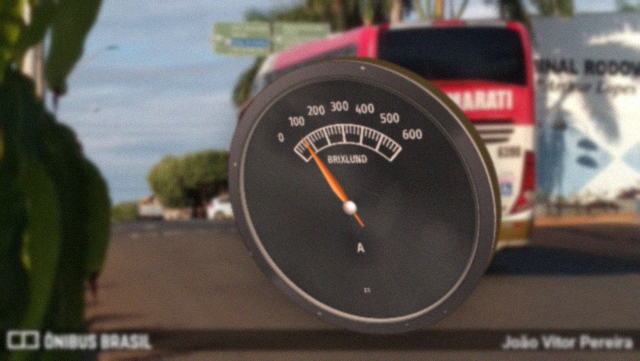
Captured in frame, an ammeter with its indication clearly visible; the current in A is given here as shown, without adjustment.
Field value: 100 A
